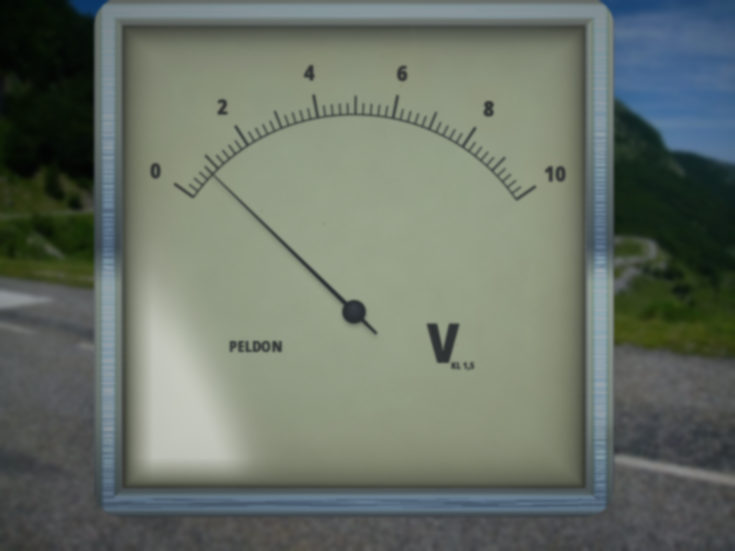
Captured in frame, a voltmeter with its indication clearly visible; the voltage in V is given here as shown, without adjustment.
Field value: 0.8 V
